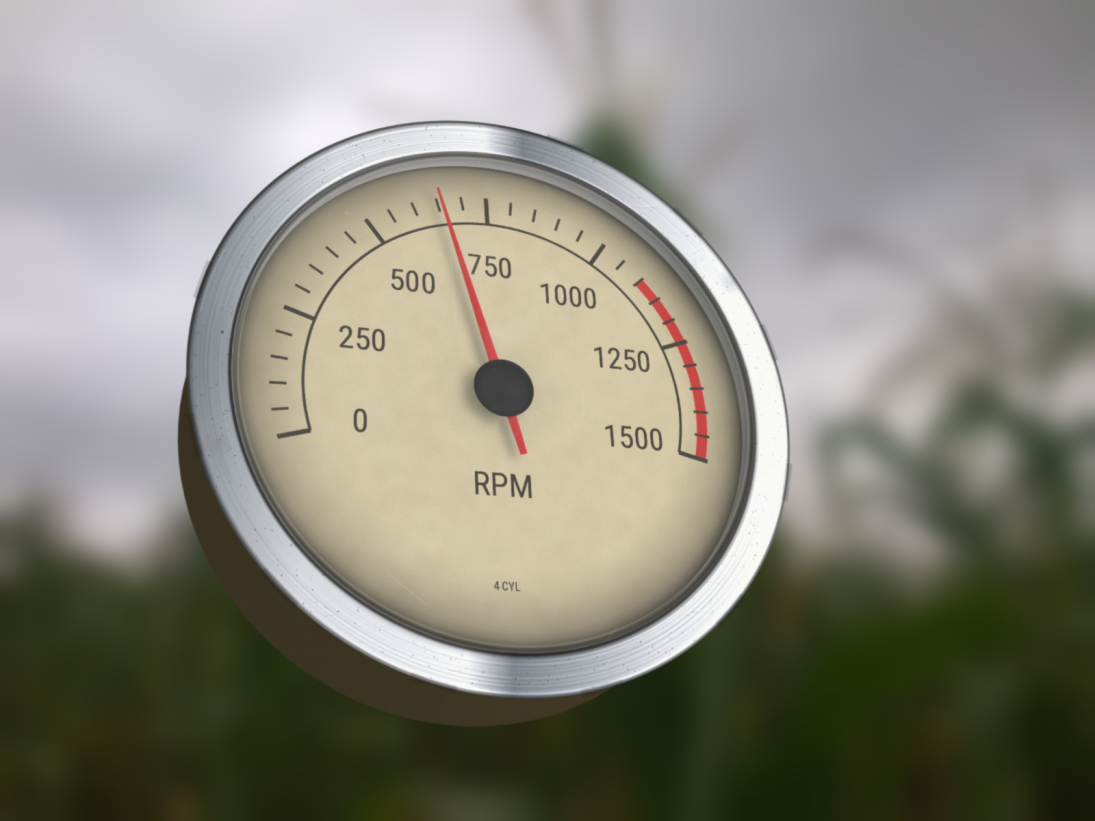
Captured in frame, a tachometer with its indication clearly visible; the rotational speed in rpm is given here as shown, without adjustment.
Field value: 650 rpm
